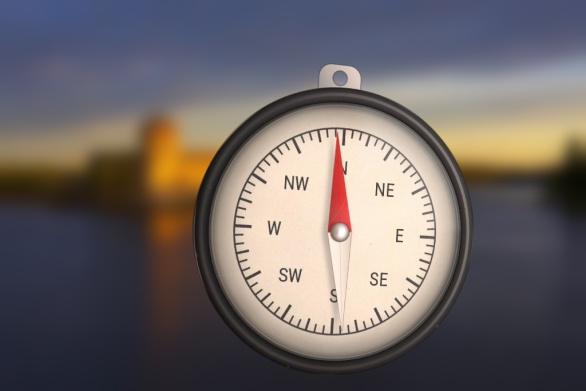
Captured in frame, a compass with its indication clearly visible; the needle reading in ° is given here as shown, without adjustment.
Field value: 355 °
